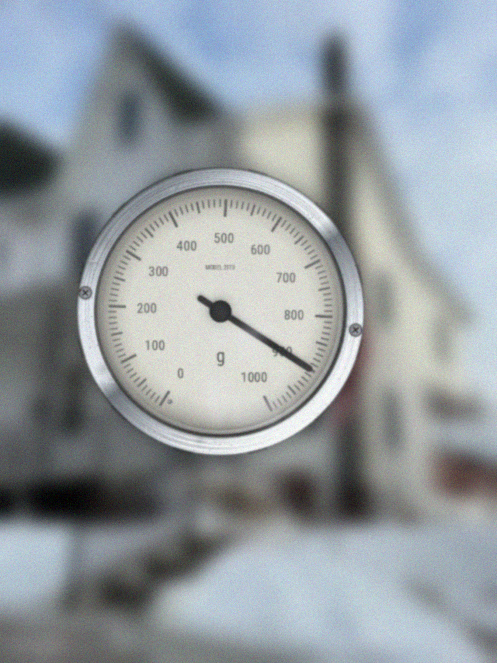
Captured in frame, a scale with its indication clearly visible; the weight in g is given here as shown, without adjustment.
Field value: 900 g
